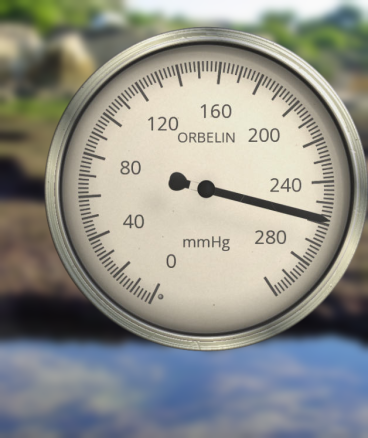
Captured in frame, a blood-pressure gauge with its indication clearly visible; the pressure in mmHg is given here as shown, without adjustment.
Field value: 258 mmHg
